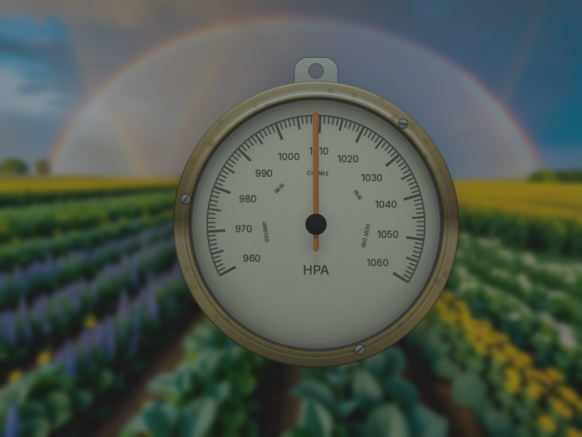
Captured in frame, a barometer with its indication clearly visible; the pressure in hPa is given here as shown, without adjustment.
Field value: 1009 hPa
